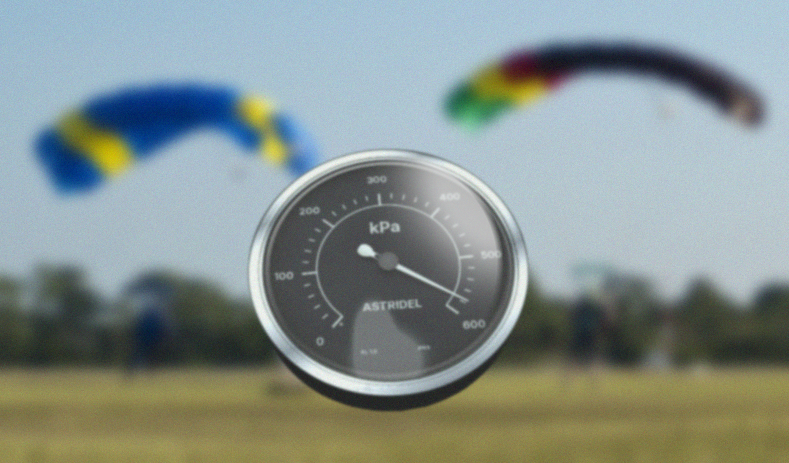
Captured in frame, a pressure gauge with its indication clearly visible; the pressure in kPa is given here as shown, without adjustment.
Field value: 580 kPa
